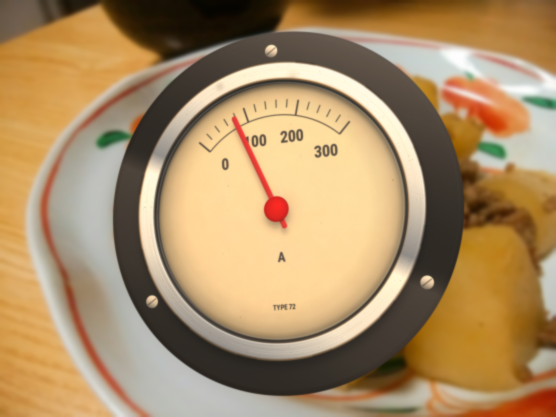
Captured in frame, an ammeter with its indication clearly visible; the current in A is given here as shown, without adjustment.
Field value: 80 A
